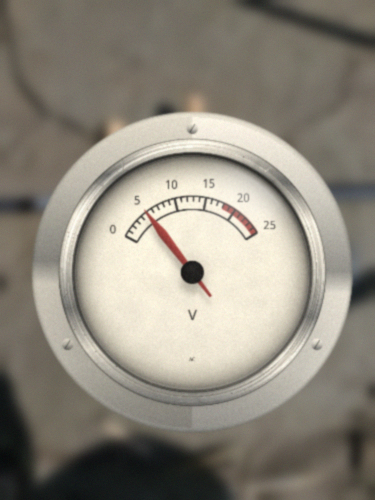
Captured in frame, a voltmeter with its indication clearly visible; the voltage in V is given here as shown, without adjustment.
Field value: 5 V
